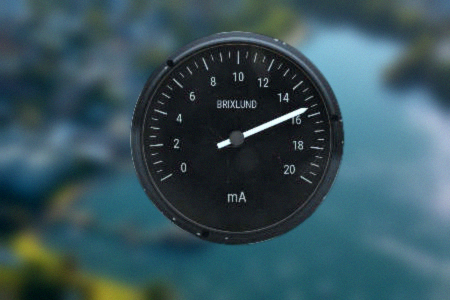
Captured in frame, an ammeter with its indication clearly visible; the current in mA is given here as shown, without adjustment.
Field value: 15.5 mA
